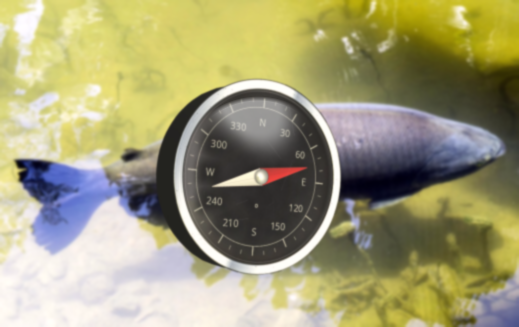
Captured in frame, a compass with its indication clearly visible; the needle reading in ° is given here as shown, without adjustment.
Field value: 75 °
